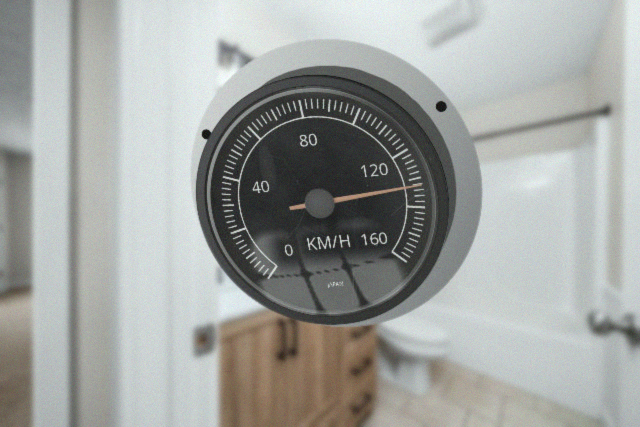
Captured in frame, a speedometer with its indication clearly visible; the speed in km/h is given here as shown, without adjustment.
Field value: 132 km/h
